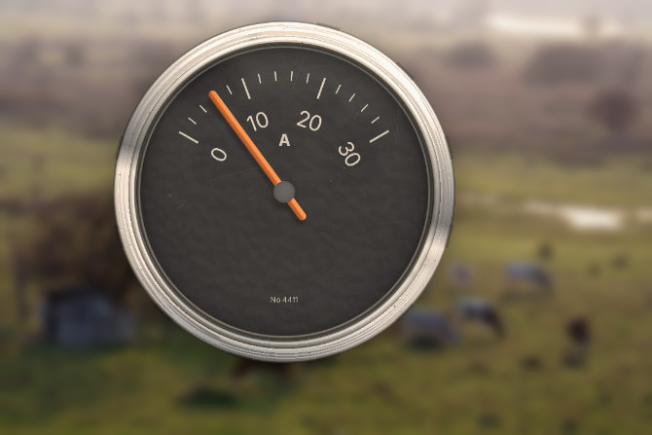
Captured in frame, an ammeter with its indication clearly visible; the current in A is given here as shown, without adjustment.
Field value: 6 A
